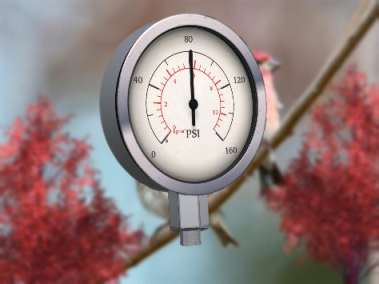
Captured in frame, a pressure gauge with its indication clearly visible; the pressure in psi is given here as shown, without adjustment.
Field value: 80 psi
